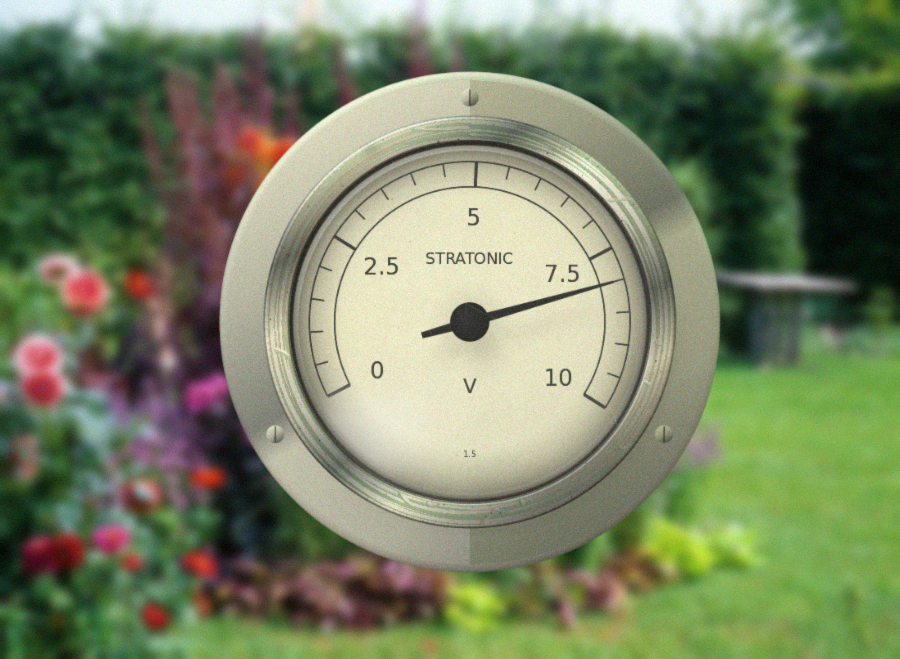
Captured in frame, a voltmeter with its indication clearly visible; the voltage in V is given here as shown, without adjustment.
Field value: 8 V
